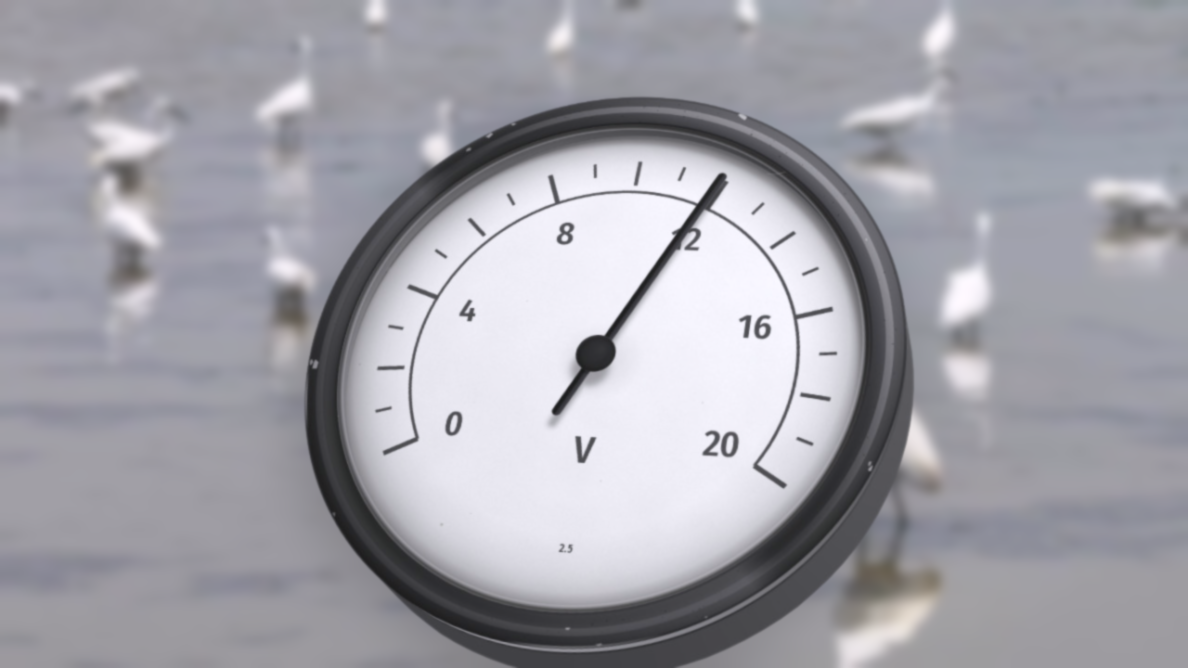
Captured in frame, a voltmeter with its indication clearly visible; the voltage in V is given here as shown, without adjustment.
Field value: 12 V
